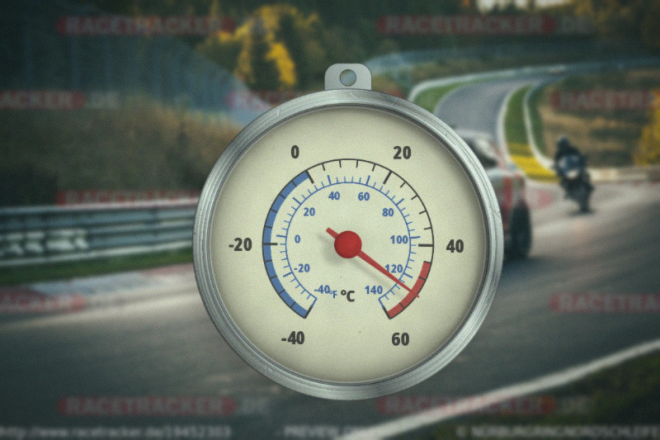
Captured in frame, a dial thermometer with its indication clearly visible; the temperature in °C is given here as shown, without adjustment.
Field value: 52 °C
